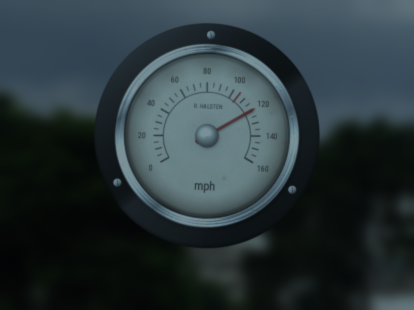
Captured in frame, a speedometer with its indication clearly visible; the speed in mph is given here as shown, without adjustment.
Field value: 120 mph
